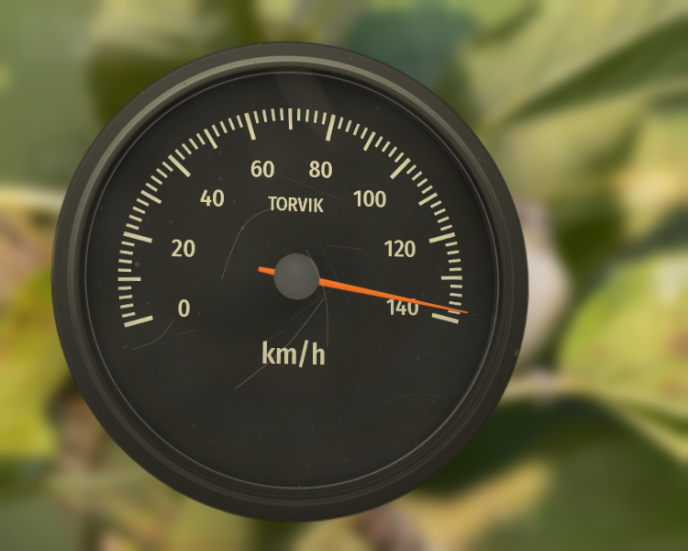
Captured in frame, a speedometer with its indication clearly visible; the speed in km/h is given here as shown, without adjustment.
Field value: 138 km/h
